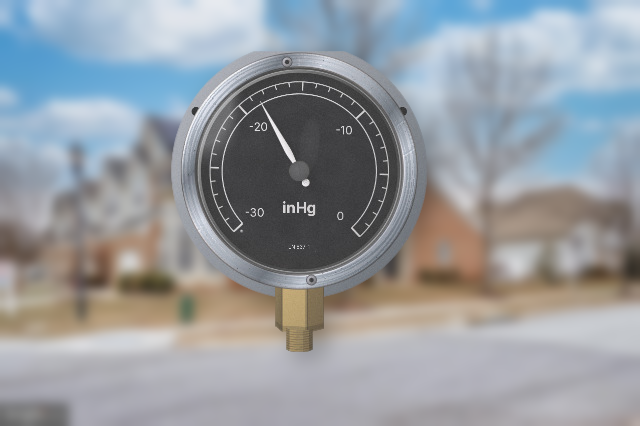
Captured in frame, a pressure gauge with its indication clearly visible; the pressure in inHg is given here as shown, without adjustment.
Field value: -18.5 inHg
